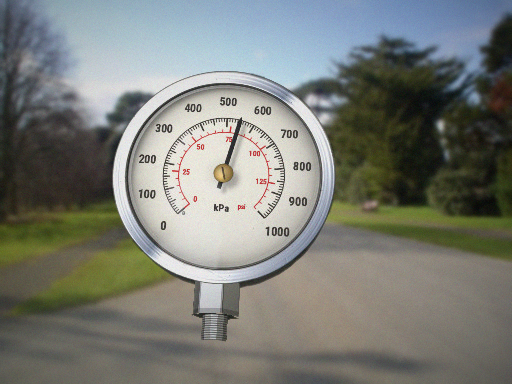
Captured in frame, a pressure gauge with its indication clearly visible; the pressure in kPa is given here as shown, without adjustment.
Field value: 550 kPa
